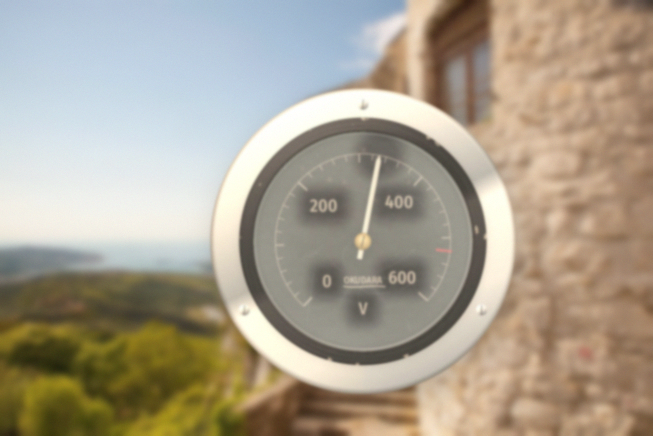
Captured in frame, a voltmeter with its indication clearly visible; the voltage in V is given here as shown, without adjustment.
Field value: 330 V
